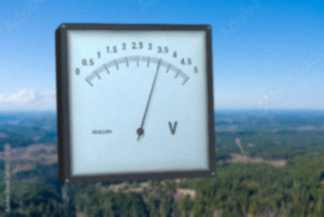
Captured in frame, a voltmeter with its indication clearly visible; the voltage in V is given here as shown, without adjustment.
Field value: 3.5 V
